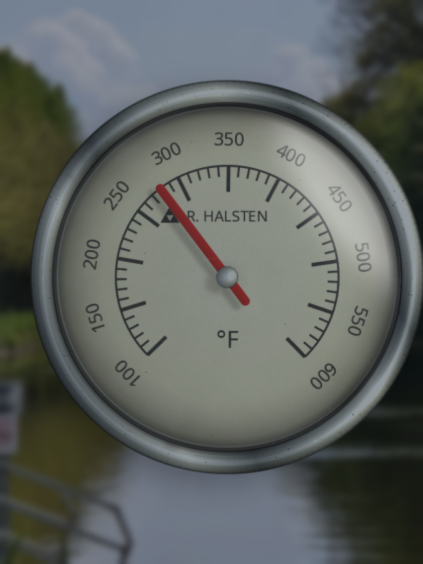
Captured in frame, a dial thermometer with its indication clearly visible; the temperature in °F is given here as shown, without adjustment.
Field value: 280 °F
